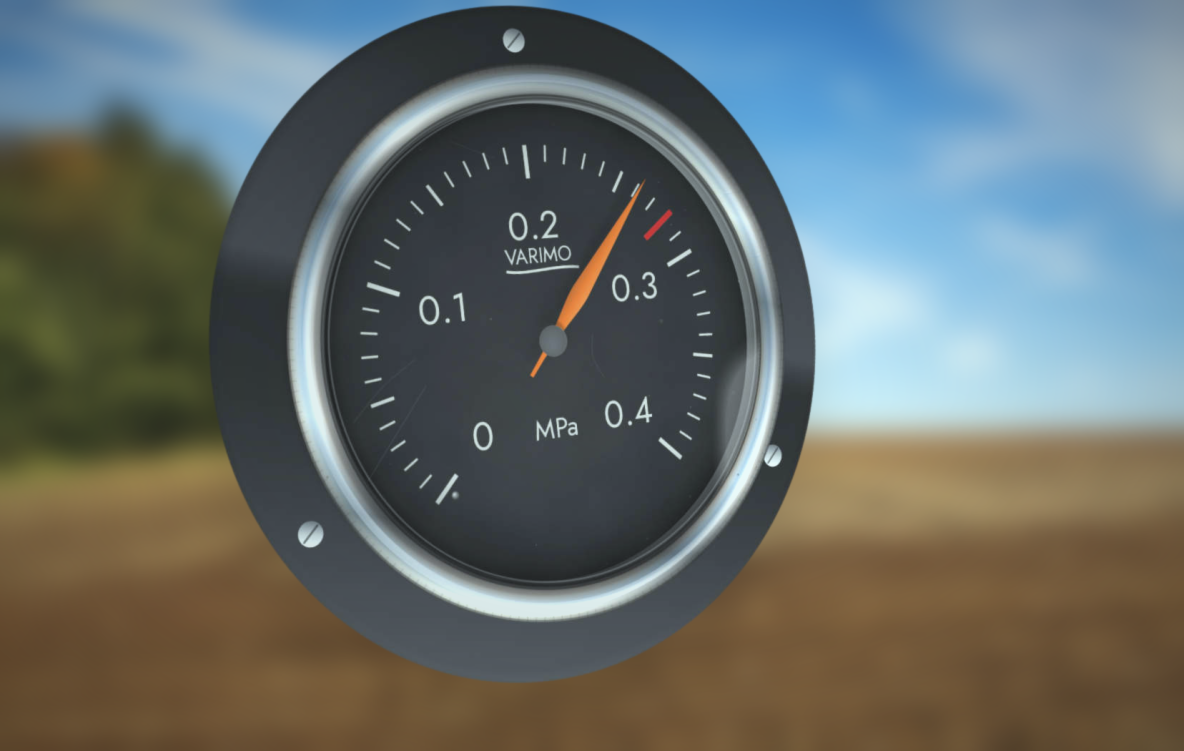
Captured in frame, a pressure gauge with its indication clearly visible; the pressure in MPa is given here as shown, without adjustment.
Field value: 0.26 MPa
